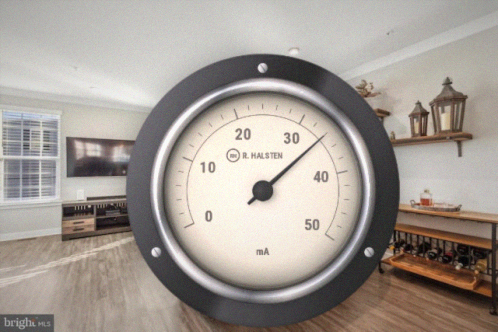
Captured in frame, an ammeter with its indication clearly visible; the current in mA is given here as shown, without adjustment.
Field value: 34 mA
